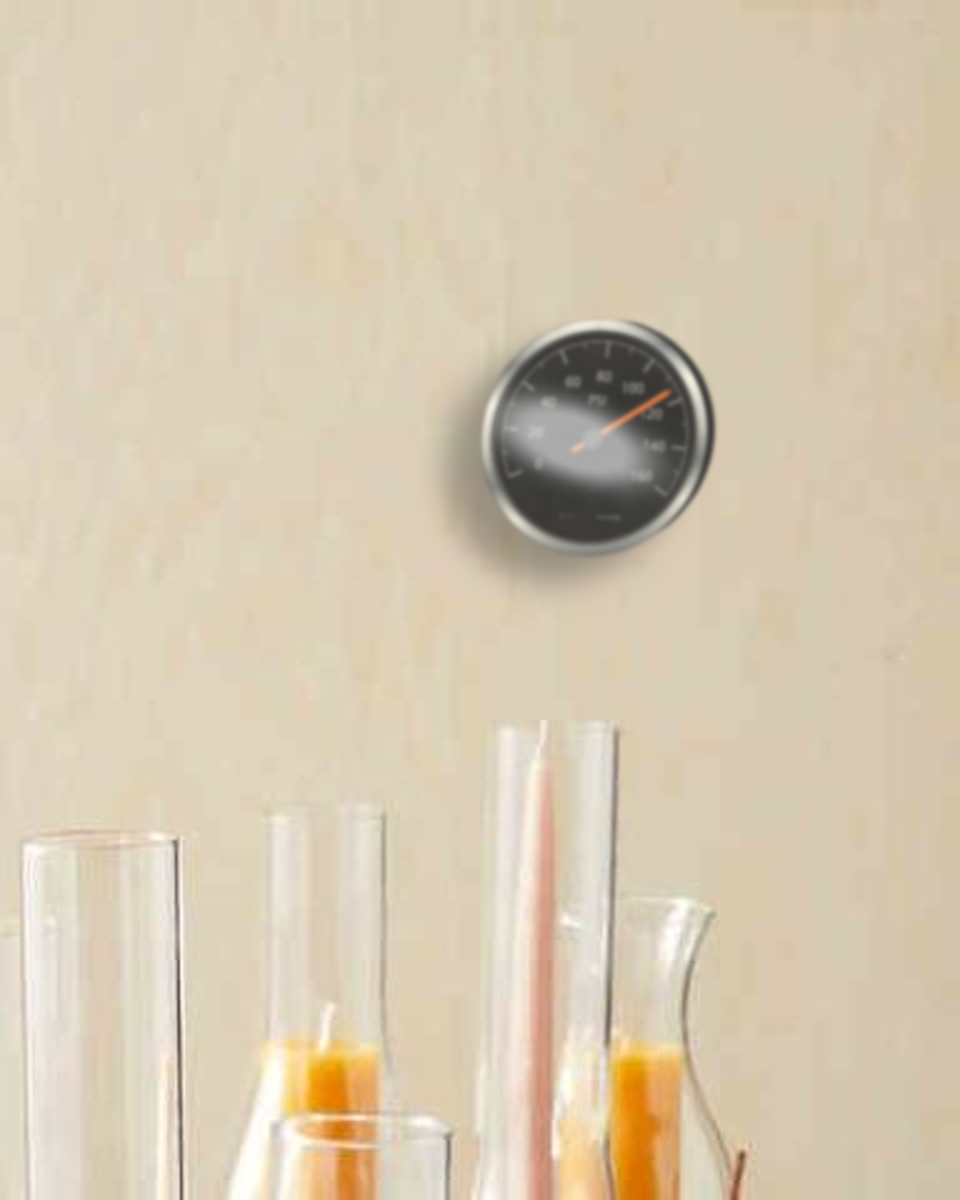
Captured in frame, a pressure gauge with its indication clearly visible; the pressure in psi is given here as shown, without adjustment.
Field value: 115 psi
